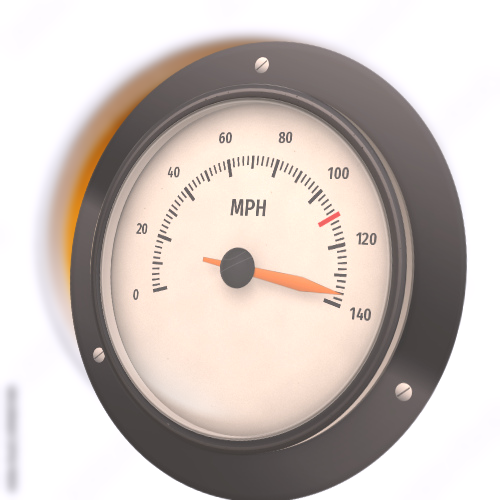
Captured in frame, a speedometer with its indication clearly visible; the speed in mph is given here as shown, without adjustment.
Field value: 136 mph
